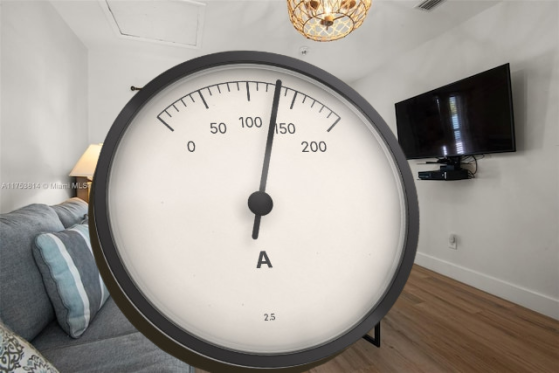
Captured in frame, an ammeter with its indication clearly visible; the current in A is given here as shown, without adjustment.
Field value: 130 A
